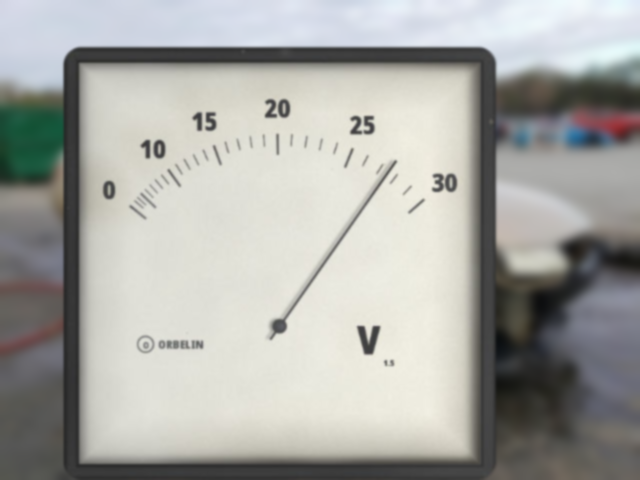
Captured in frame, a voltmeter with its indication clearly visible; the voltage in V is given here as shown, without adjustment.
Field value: 27.5 V
